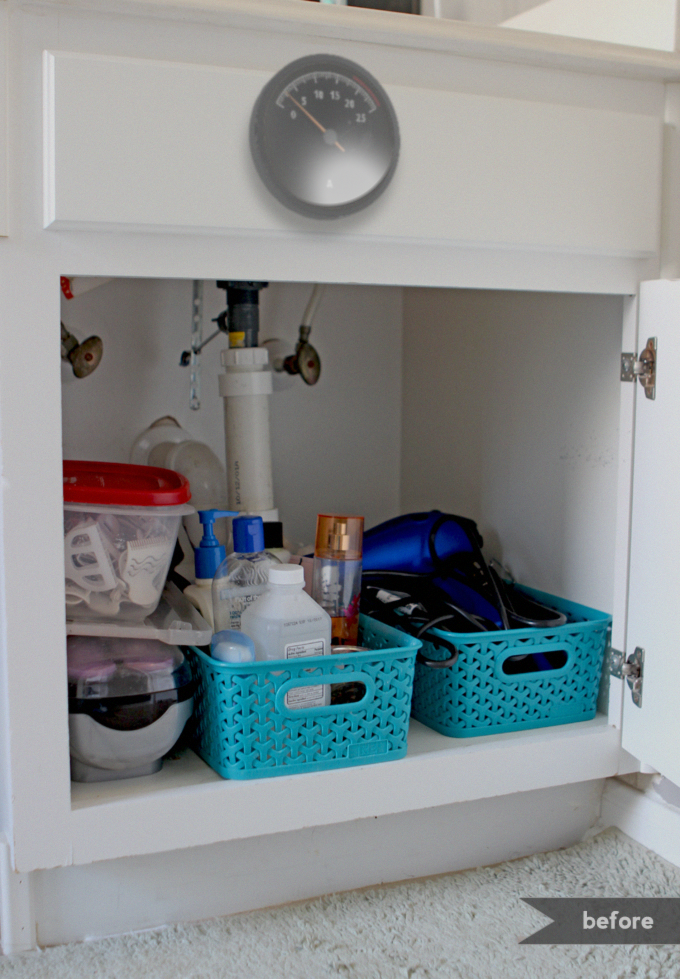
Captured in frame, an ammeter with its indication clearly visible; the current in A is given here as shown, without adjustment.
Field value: 2.5 A
